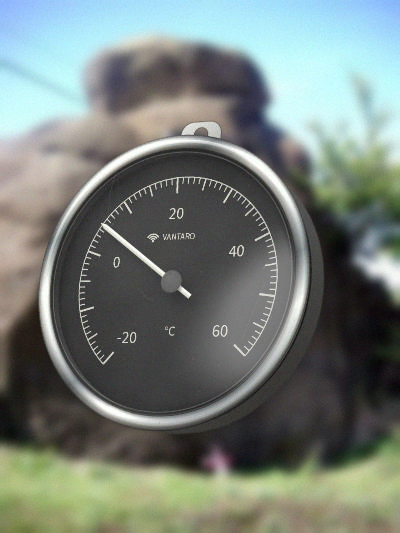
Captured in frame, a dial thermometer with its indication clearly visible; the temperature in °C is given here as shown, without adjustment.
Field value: 5 °C
